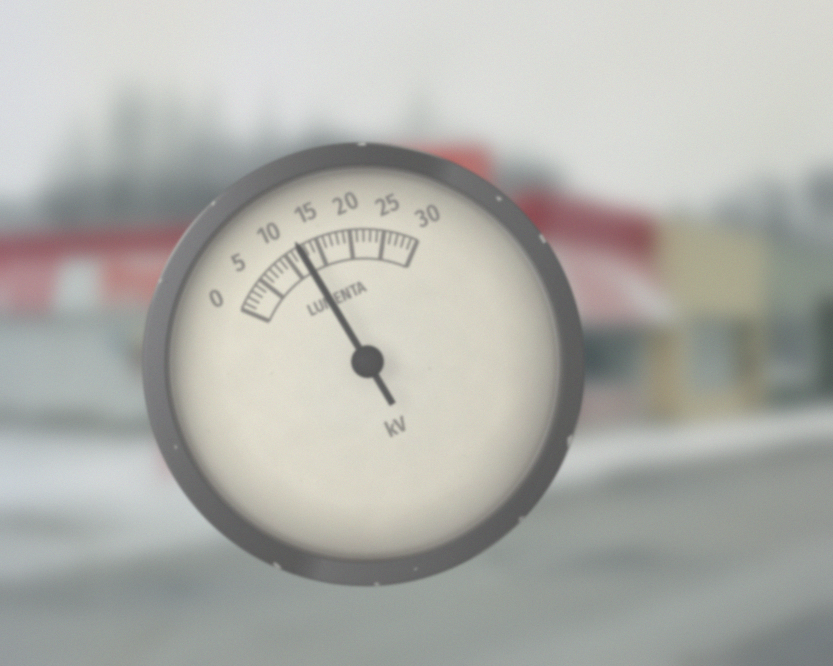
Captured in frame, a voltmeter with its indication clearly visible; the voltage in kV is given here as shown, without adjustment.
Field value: 12 kV
